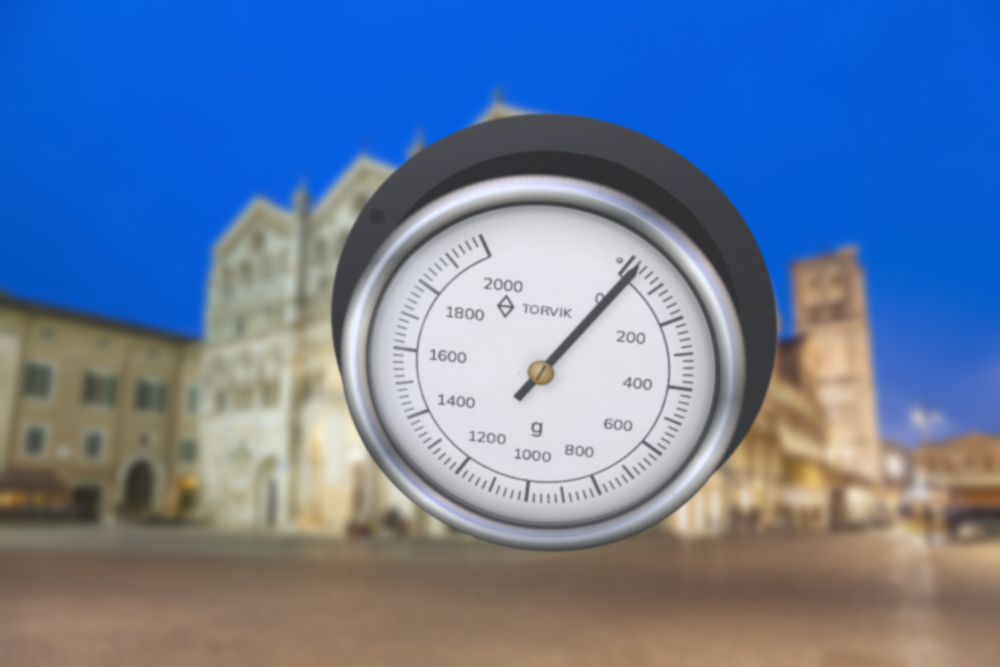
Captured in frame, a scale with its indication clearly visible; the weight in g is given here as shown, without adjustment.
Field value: 20 g
